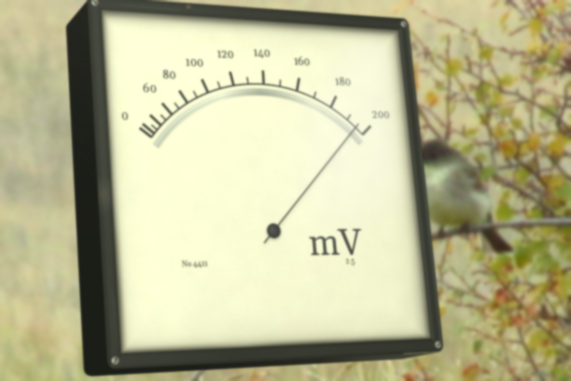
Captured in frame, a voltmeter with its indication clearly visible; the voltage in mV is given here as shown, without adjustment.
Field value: 195 mV
